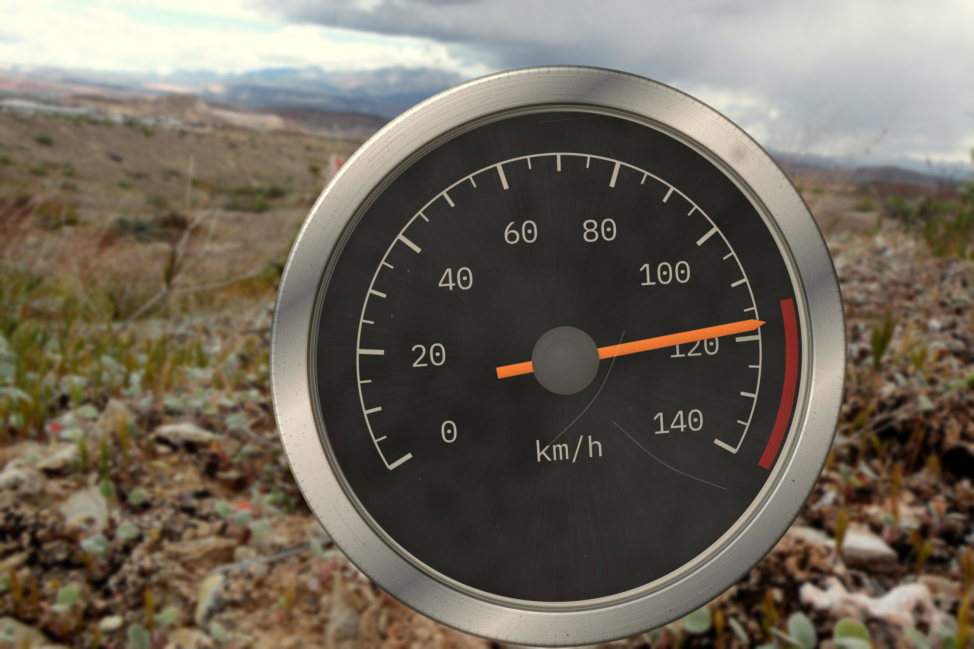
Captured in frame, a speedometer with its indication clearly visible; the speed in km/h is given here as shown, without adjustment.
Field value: 117.5 km/h
